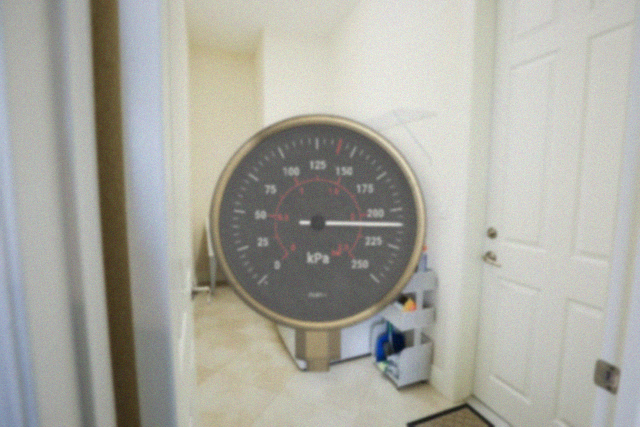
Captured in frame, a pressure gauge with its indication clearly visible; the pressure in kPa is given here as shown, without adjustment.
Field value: 210 kPa
